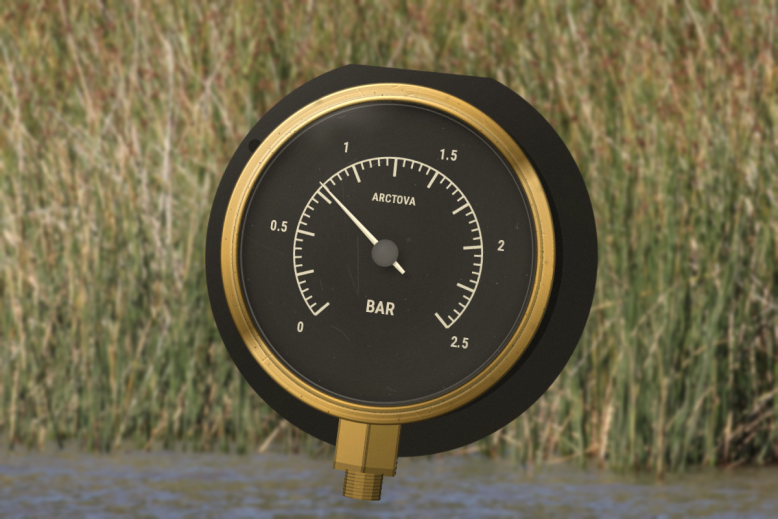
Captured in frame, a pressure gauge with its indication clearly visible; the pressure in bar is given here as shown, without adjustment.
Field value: 0.8 bar
